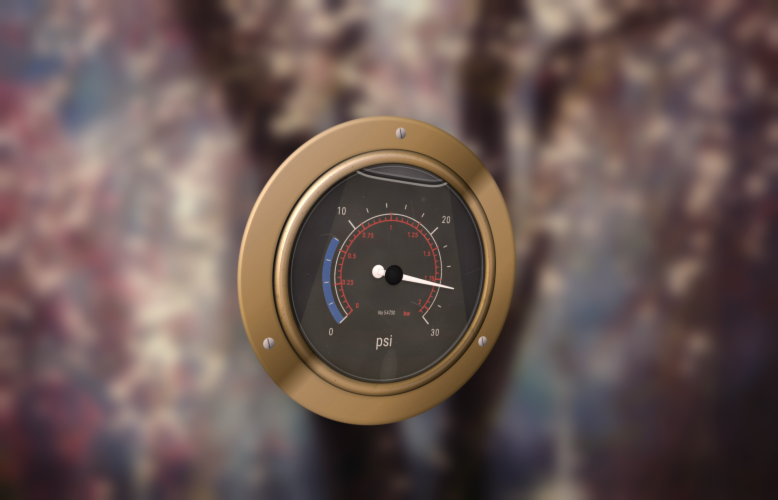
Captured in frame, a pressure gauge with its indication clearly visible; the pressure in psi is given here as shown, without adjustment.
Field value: 26 psi
